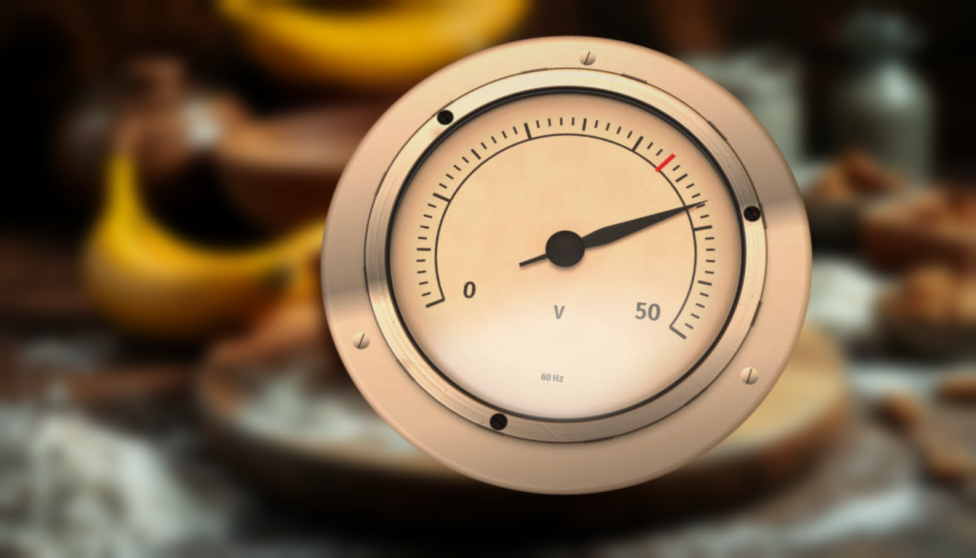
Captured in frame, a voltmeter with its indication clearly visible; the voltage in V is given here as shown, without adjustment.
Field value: 38 V
